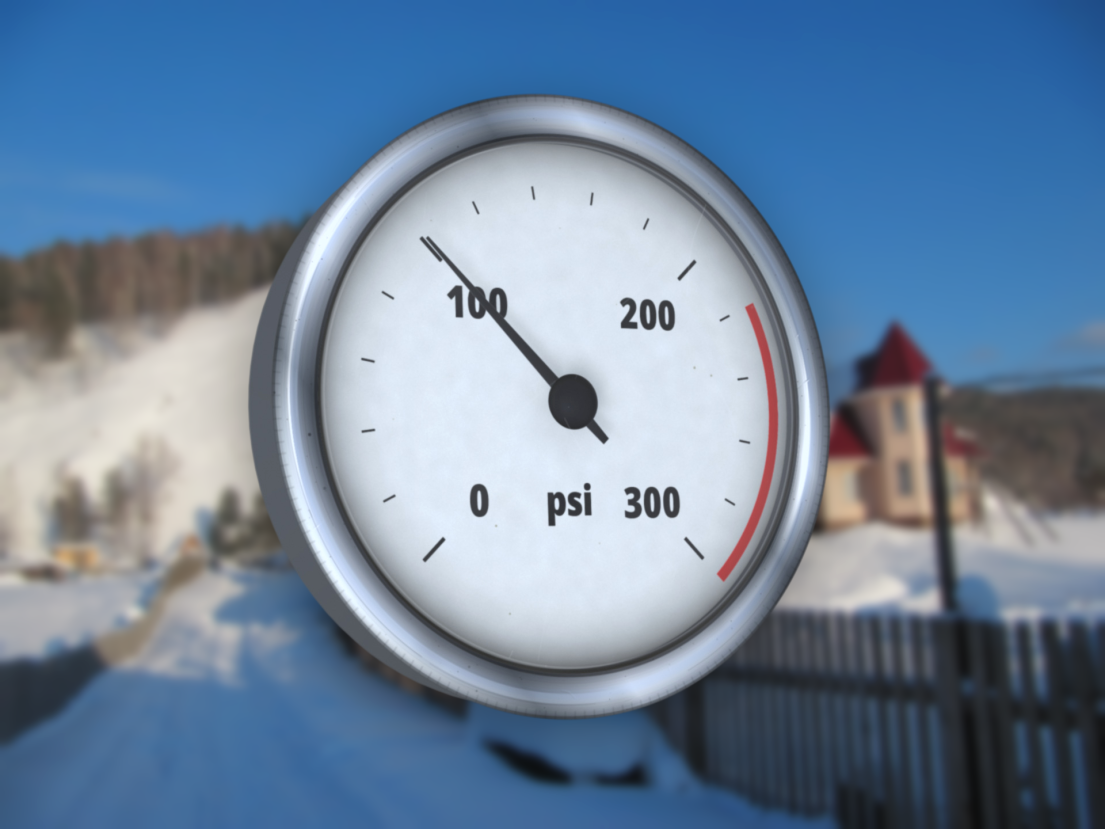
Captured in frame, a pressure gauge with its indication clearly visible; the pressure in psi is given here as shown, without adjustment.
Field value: 100 psi
